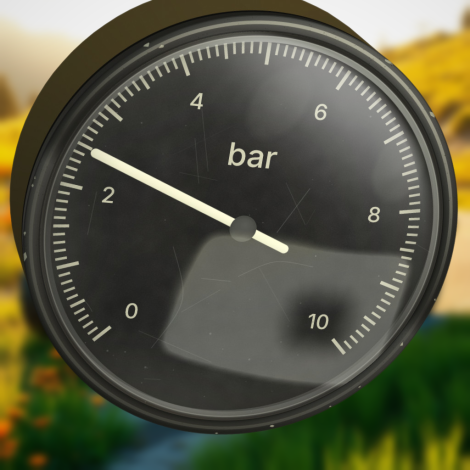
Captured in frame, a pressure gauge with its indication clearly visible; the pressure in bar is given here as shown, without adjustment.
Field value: 2.5 bar
